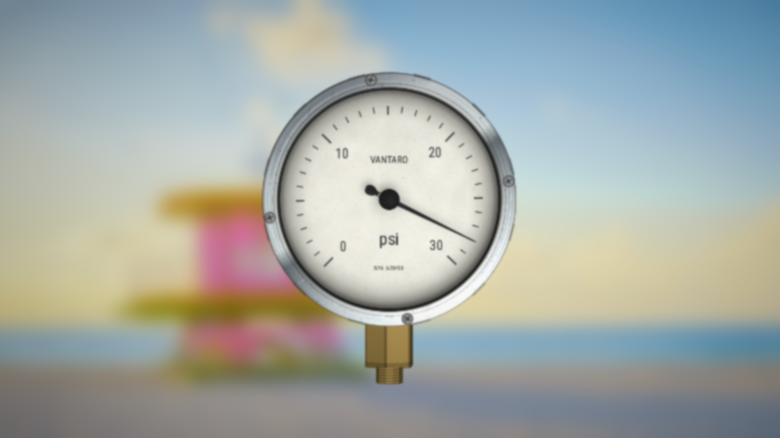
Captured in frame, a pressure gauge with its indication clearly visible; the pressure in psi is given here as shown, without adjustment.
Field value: 28 psi
